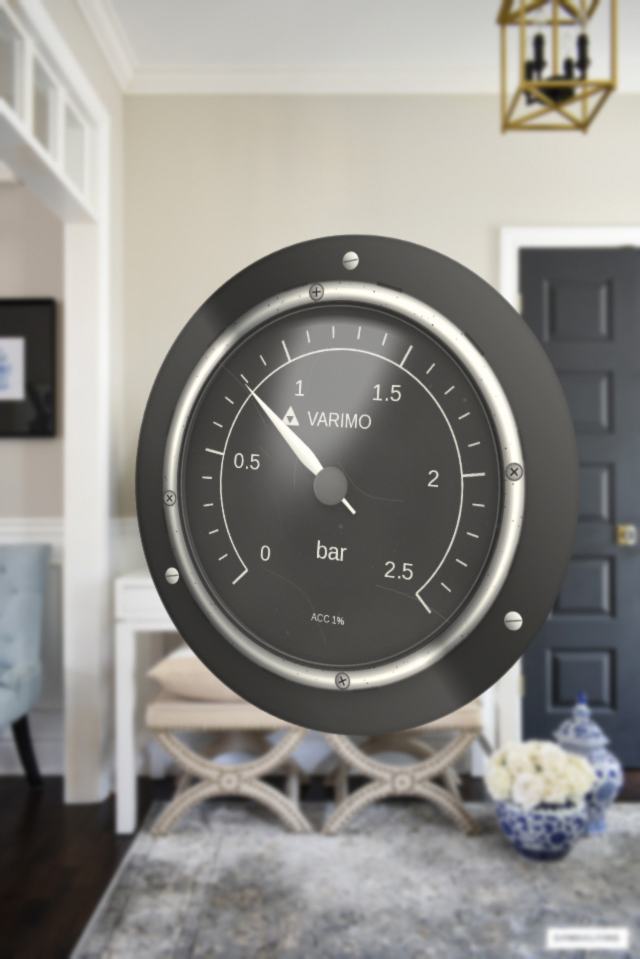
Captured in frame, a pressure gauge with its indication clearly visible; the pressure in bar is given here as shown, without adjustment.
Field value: 0.8 bar
